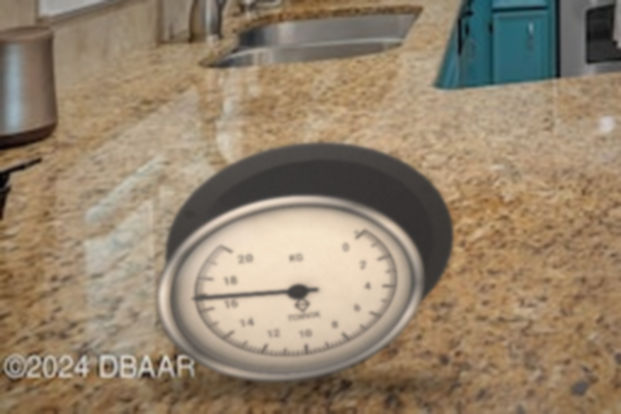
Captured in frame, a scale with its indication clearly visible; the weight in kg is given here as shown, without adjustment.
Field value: 17 kg
